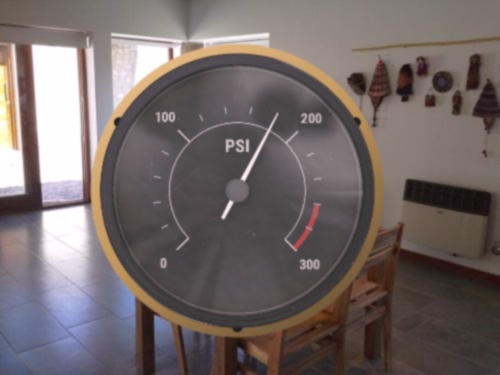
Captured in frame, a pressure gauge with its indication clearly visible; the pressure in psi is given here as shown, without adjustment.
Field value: 180 psi
